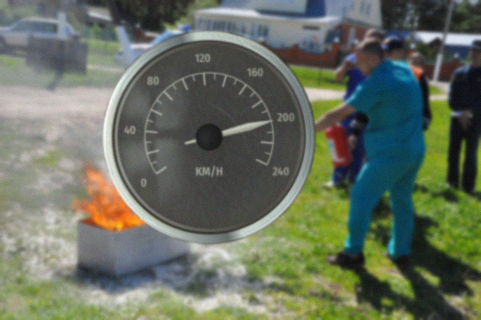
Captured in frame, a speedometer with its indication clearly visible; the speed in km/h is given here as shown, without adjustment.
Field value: 200 km/h
